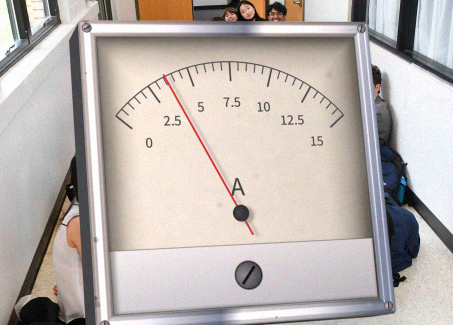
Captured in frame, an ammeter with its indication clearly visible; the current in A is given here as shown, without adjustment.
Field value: 3.5 A
